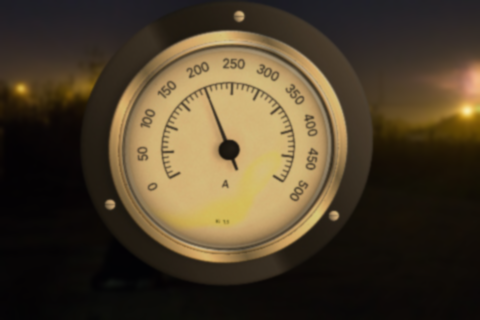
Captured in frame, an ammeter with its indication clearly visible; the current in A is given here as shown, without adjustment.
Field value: 200 A
